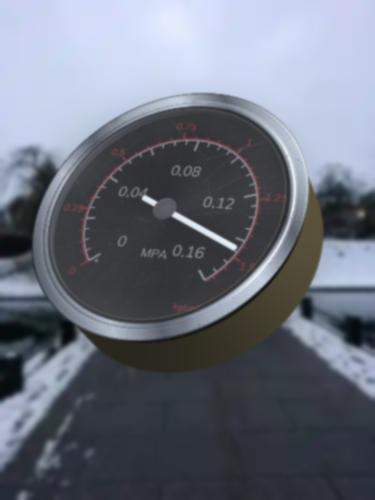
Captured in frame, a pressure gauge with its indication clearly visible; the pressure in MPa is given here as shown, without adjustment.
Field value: 0.145 MPa
